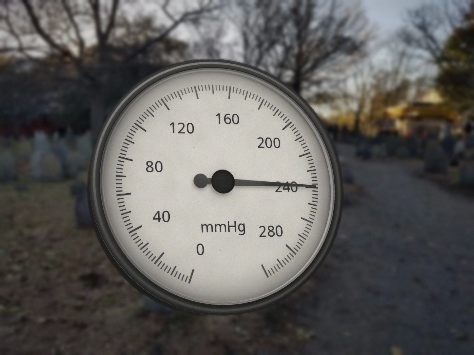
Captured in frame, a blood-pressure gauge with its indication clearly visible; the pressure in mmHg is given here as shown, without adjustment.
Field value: 240 mmHg
